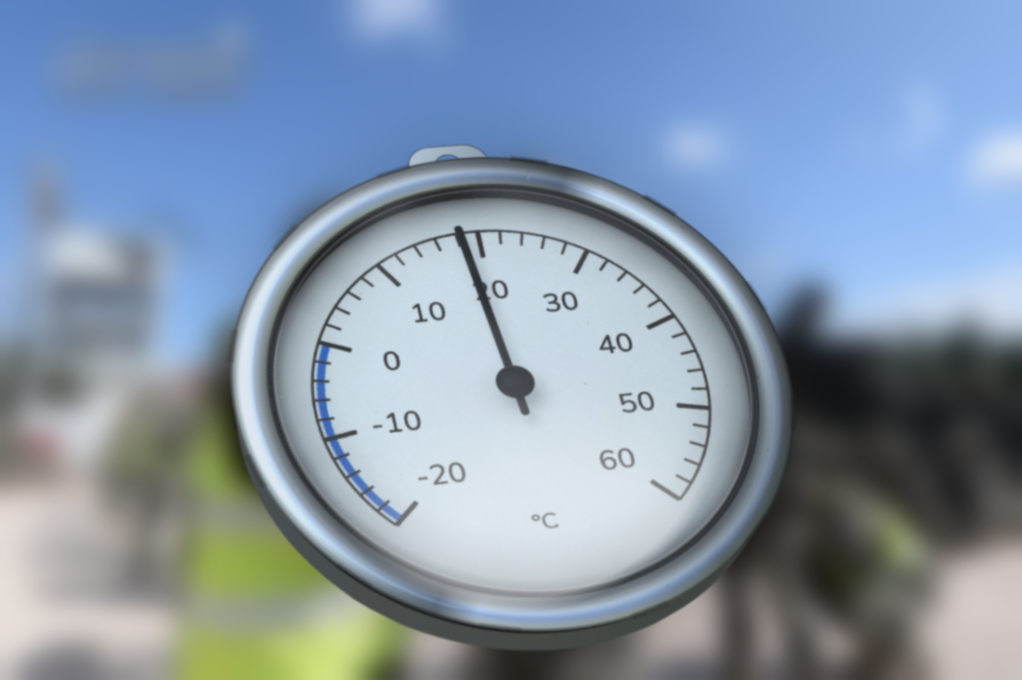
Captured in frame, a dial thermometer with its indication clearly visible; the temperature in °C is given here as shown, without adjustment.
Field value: 18 °C
